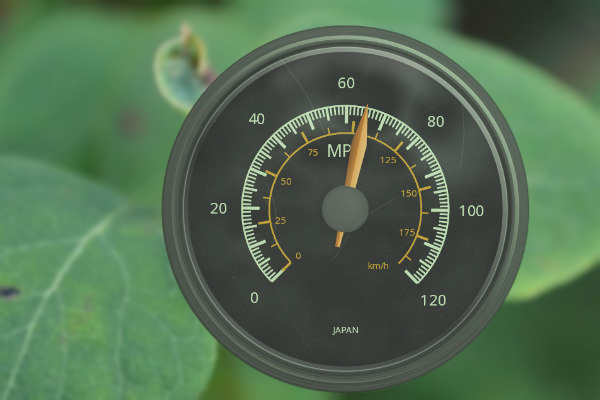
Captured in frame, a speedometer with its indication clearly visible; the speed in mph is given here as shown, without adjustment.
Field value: 65 mph
